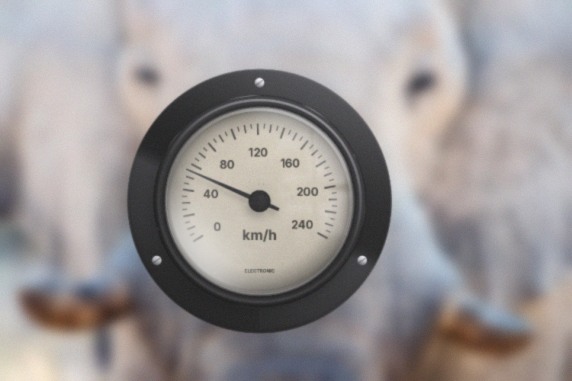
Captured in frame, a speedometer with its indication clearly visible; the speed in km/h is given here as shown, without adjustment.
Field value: 55 km/h
